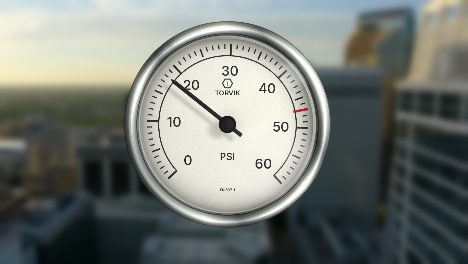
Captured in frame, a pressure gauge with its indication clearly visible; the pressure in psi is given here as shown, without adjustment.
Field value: 18 psi
